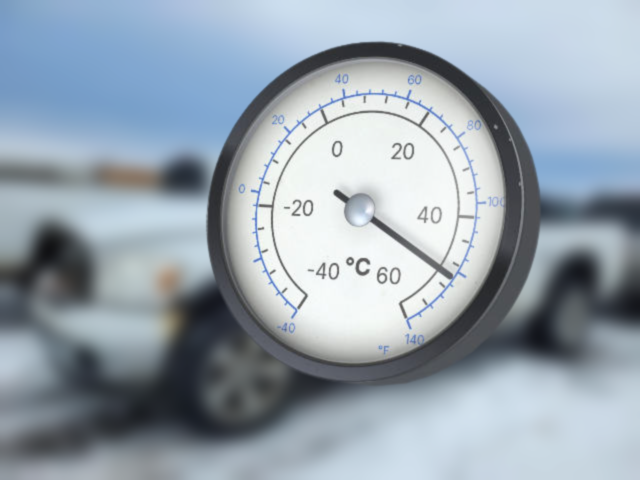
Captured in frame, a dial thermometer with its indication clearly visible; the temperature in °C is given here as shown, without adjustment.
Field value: 50 °C
